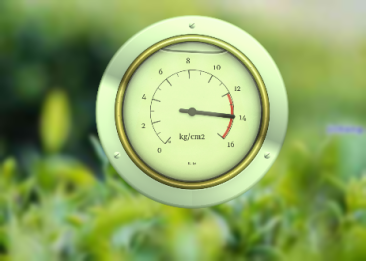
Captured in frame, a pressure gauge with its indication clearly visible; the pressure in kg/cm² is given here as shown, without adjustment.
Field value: 14 kg/cm²
